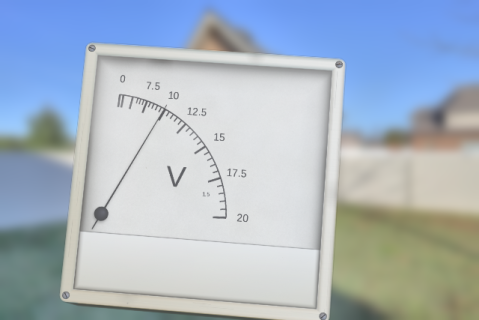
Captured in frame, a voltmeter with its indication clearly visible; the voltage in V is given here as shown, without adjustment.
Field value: 10 V
